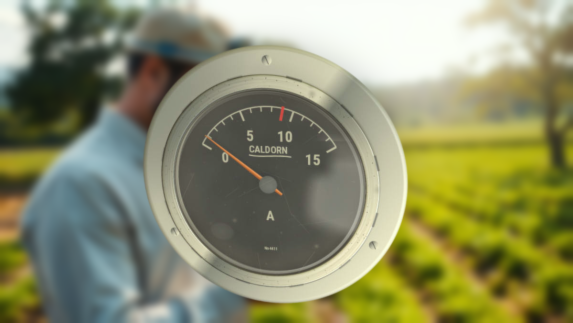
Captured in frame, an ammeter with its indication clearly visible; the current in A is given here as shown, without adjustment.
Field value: 1 A
